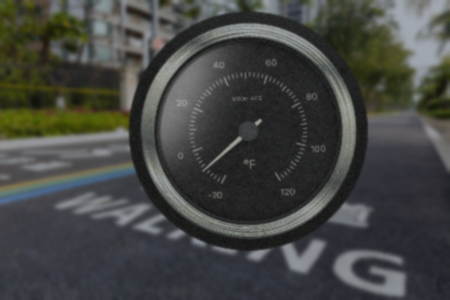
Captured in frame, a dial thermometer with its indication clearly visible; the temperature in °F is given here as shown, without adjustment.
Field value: -10 °F
